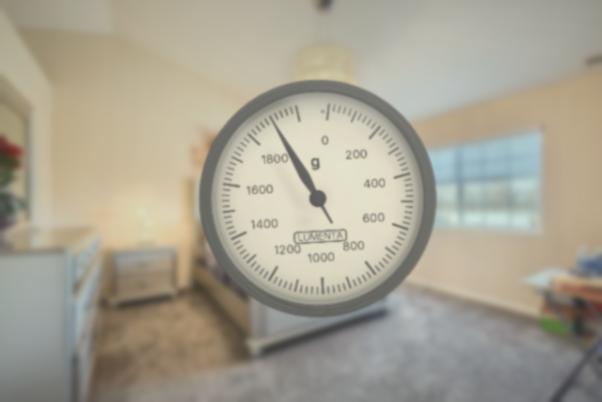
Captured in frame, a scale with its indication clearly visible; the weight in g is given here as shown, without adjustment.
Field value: 1900 g
